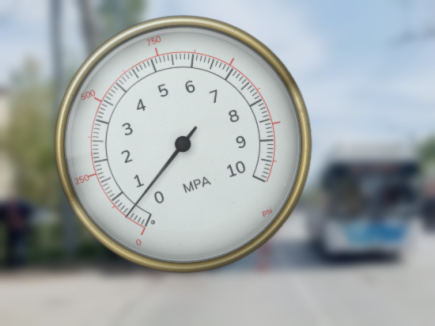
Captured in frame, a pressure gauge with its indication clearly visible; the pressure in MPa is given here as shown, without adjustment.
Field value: 0.5 MPa
